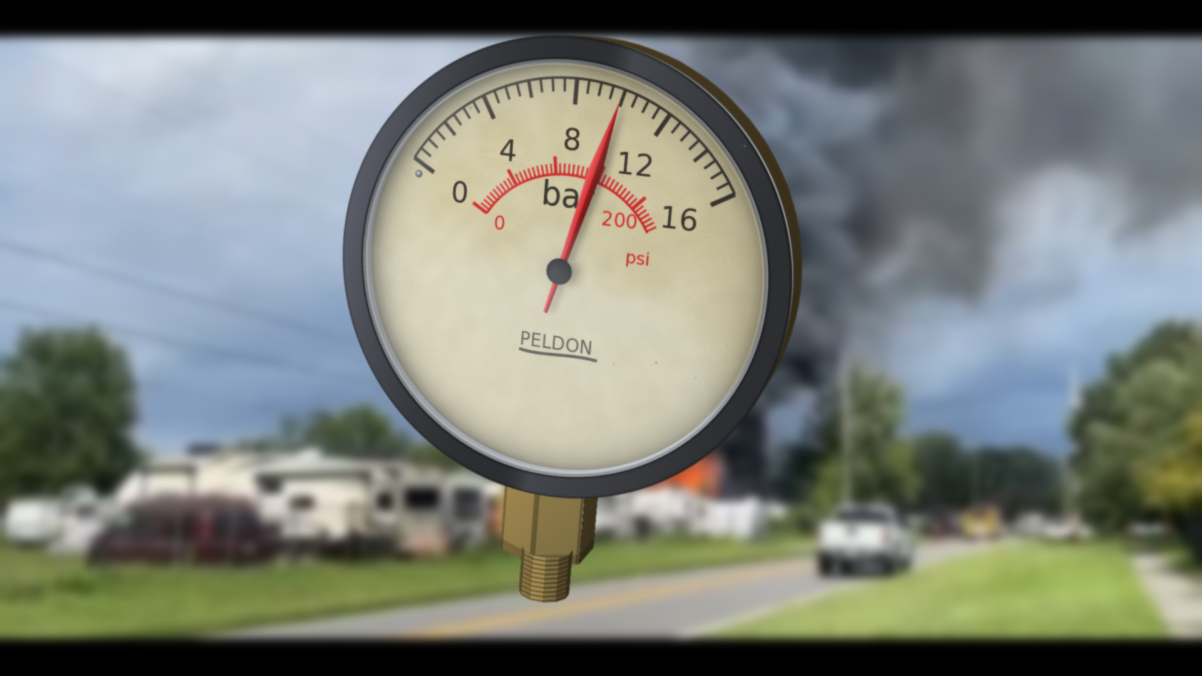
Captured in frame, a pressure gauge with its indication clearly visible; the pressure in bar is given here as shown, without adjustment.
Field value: 10 bar
